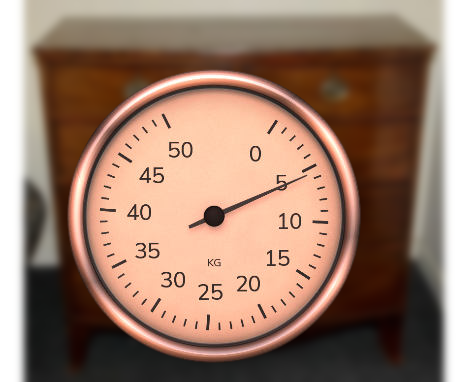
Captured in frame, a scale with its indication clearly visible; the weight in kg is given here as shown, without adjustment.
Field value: 5.5 kg
